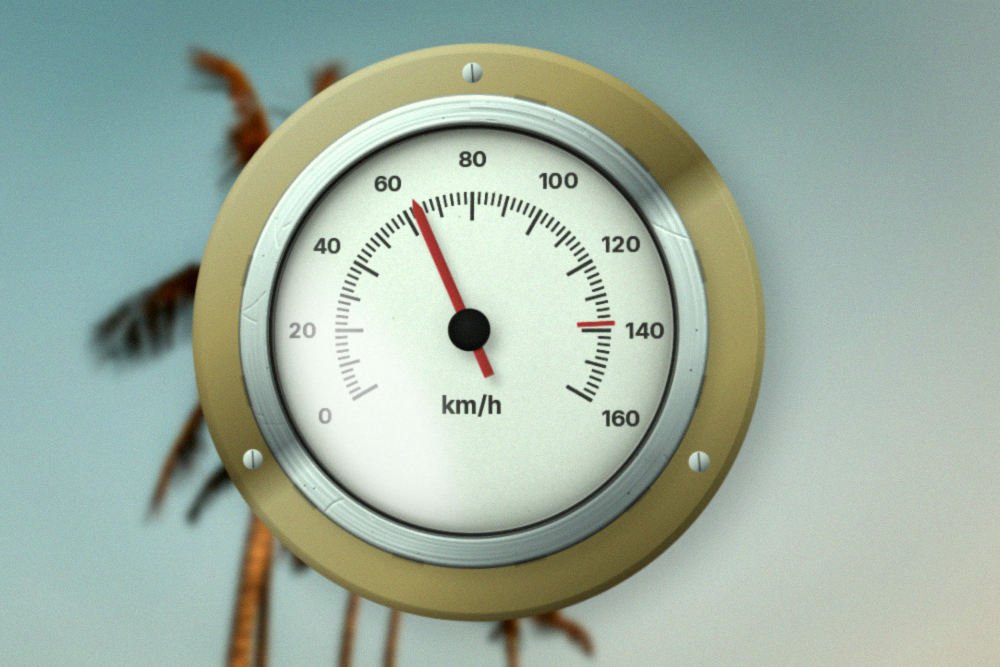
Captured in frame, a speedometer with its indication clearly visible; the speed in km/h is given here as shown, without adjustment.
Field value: 64 km/h
